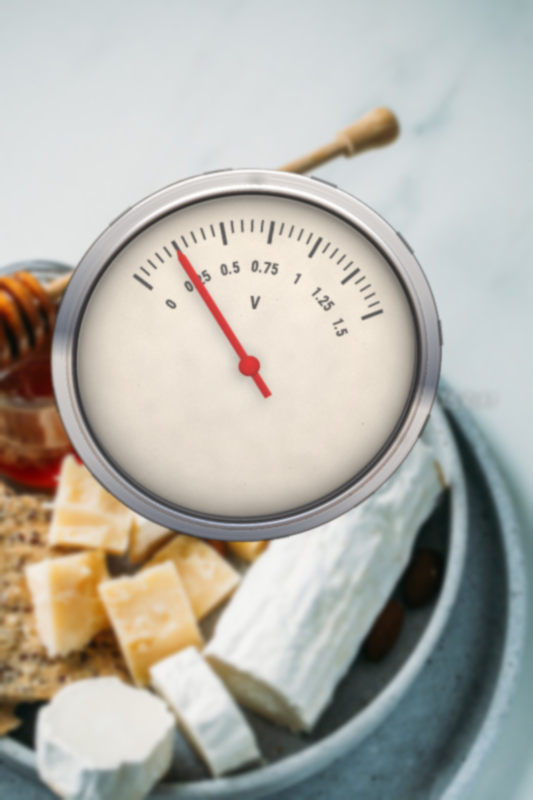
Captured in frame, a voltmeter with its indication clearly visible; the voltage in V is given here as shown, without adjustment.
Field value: 0.25 V
